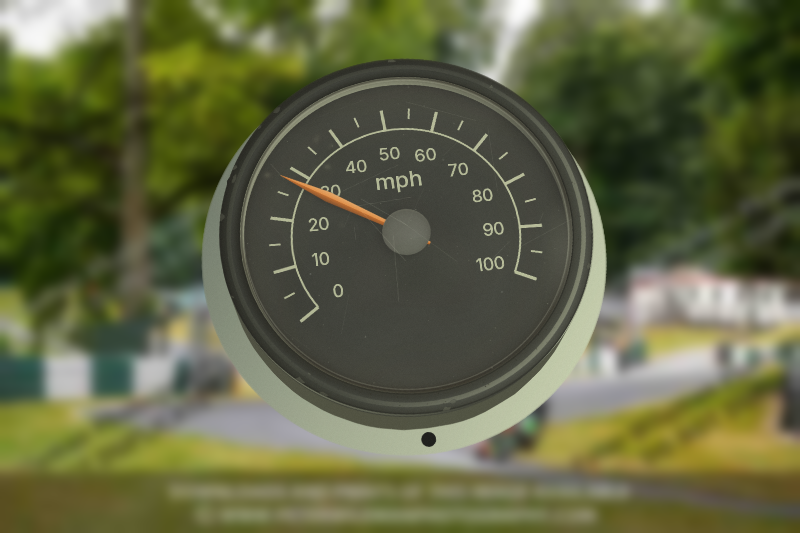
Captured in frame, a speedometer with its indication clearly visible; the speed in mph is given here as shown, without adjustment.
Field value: 27.5 mph
